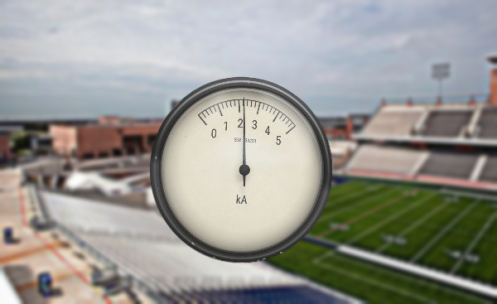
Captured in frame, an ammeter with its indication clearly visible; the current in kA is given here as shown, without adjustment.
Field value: 2.2 kA
